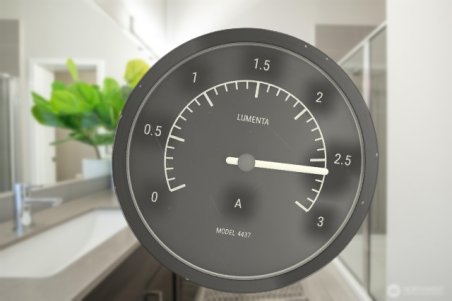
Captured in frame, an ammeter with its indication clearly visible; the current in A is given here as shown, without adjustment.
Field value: 2.6 A
